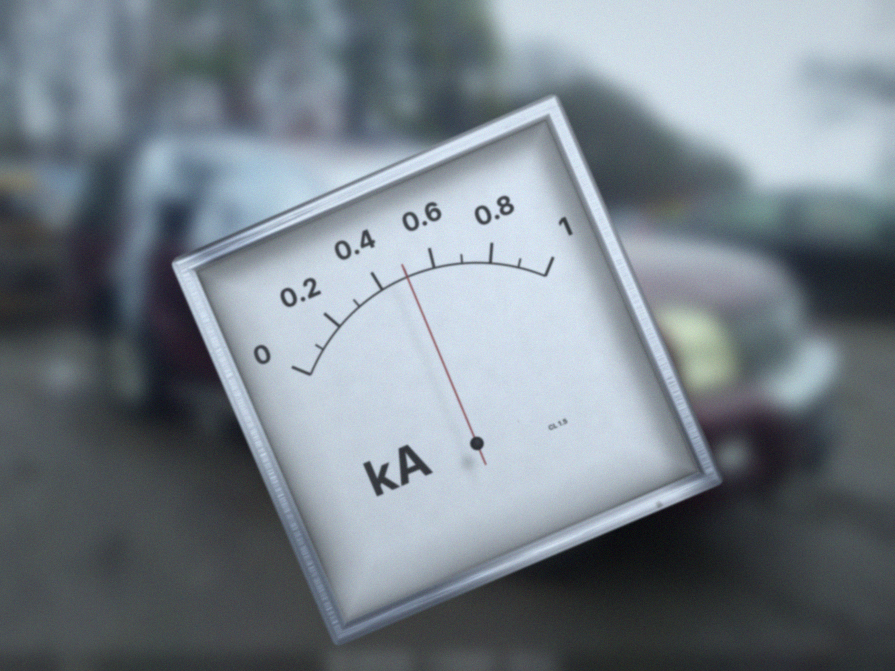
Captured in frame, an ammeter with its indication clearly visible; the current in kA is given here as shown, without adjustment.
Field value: 0.5 kA
